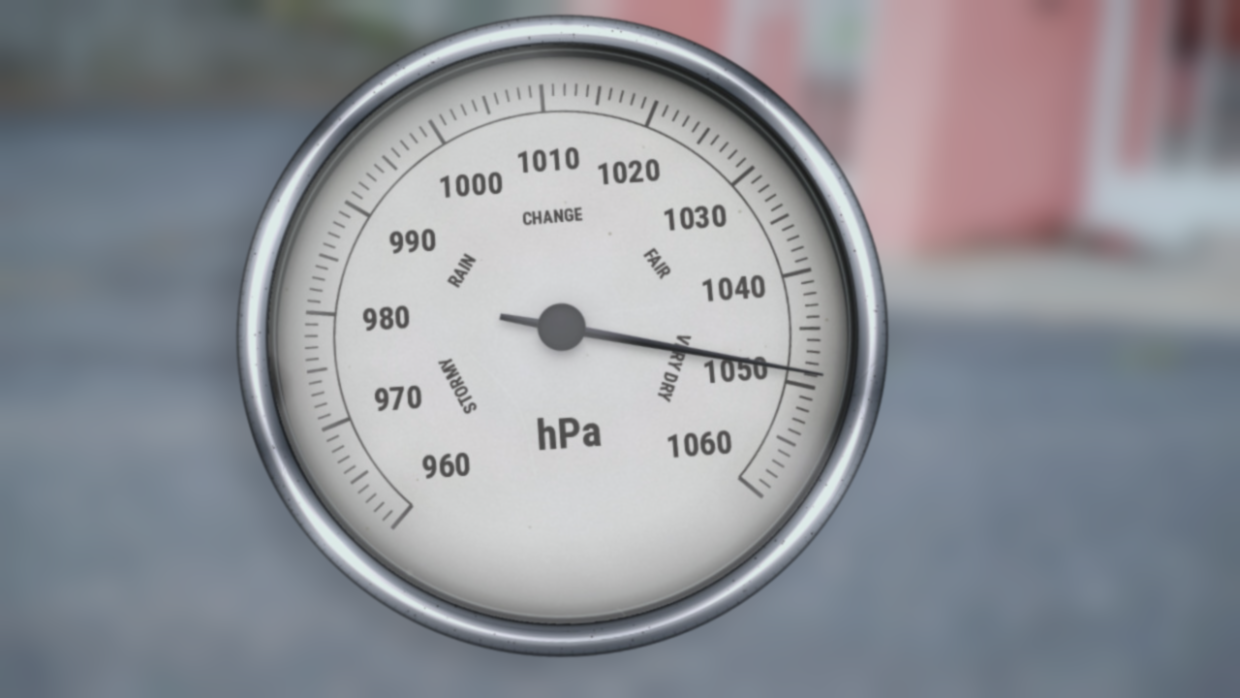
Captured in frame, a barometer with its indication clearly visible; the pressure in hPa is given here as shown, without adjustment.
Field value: 1049 hPa
